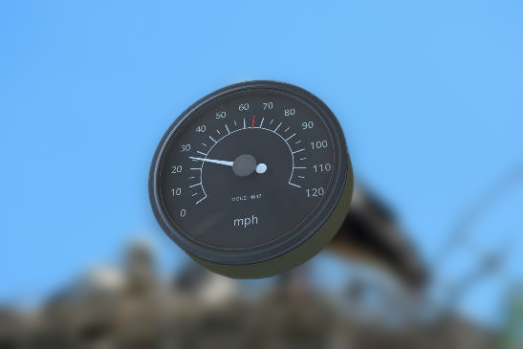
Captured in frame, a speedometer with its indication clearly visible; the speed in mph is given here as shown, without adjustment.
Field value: 25 mph
